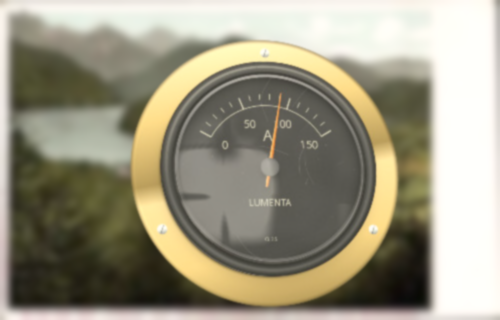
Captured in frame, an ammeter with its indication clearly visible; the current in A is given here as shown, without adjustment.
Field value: 90 A
